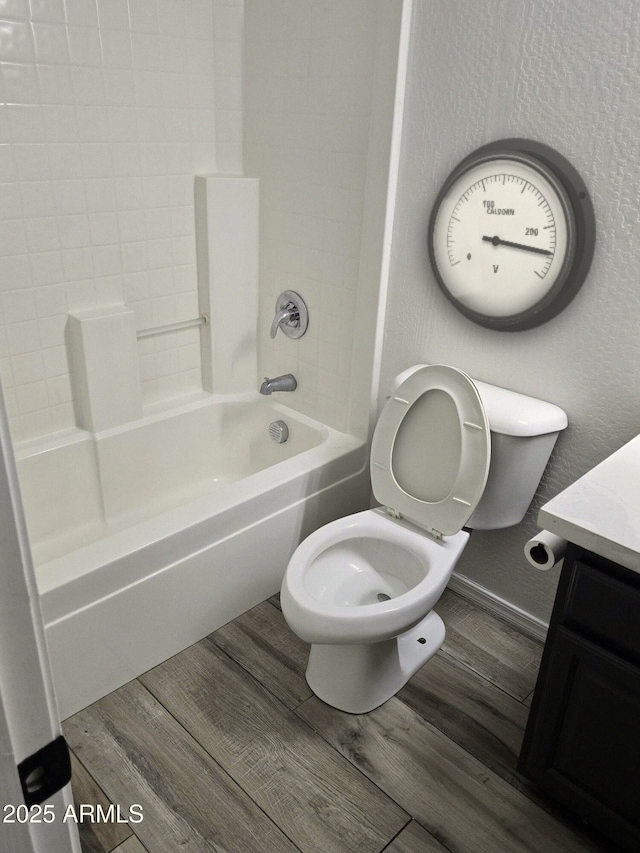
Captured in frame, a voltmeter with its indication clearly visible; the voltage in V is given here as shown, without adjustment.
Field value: 225 V
